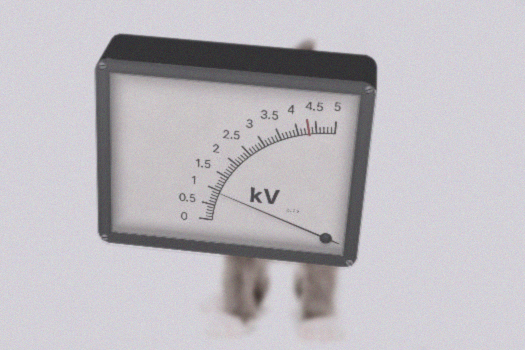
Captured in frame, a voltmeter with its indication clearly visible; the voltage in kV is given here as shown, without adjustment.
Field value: 1 kV
